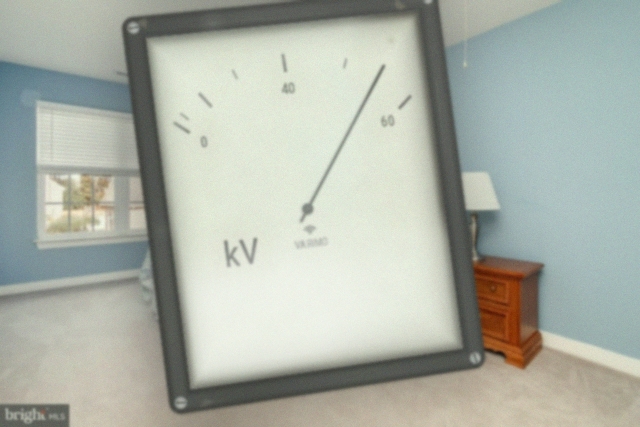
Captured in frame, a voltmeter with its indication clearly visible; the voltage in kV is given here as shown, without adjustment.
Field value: 55 kV
